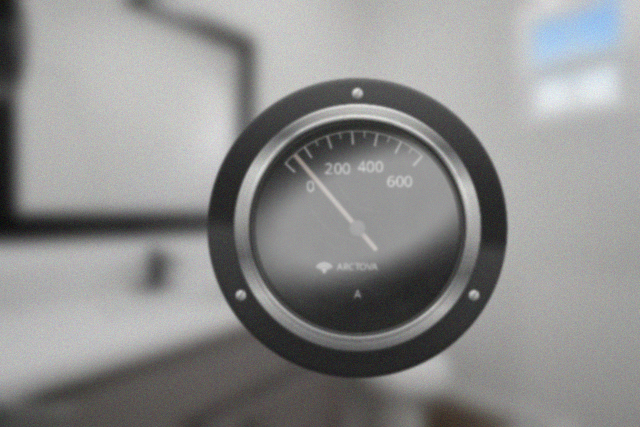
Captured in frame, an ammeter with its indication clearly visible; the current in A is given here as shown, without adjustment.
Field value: 50 A
